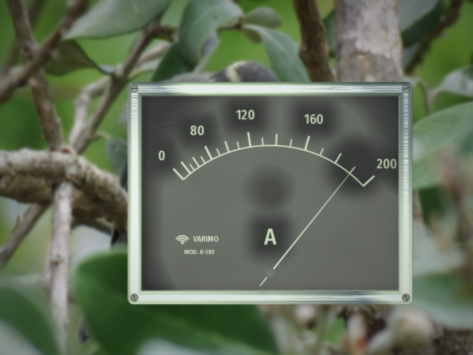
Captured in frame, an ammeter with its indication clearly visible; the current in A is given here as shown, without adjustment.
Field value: 190 A
